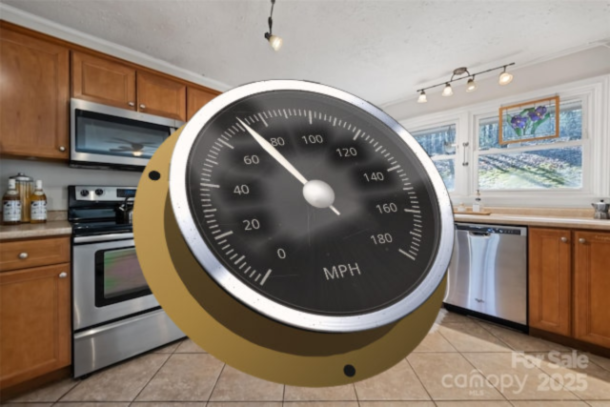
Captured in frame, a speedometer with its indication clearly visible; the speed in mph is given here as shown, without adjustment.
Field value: 70 mph
